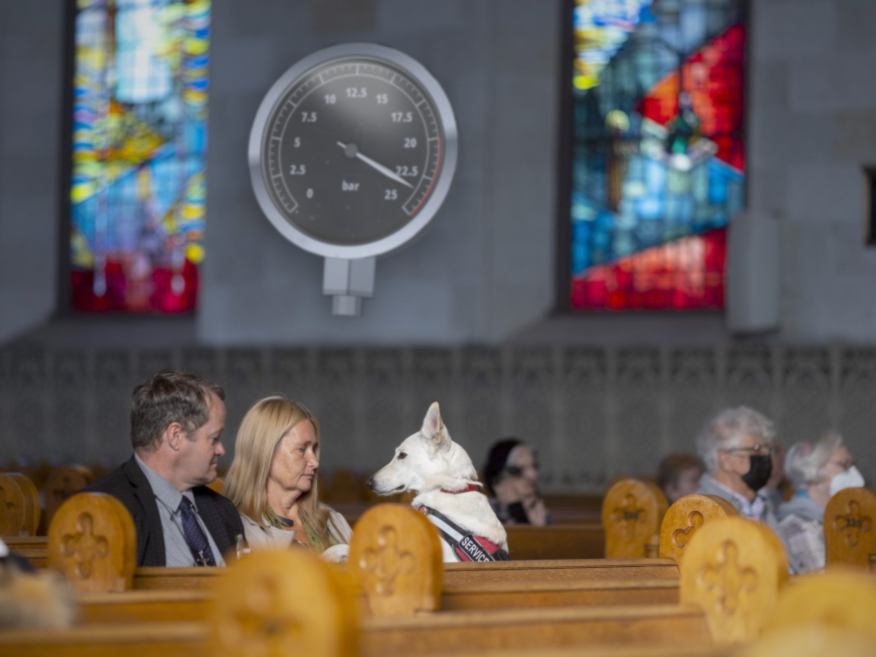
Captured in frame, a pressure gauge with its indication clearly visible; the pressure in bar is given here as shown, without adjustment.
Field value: 23.5 bar
